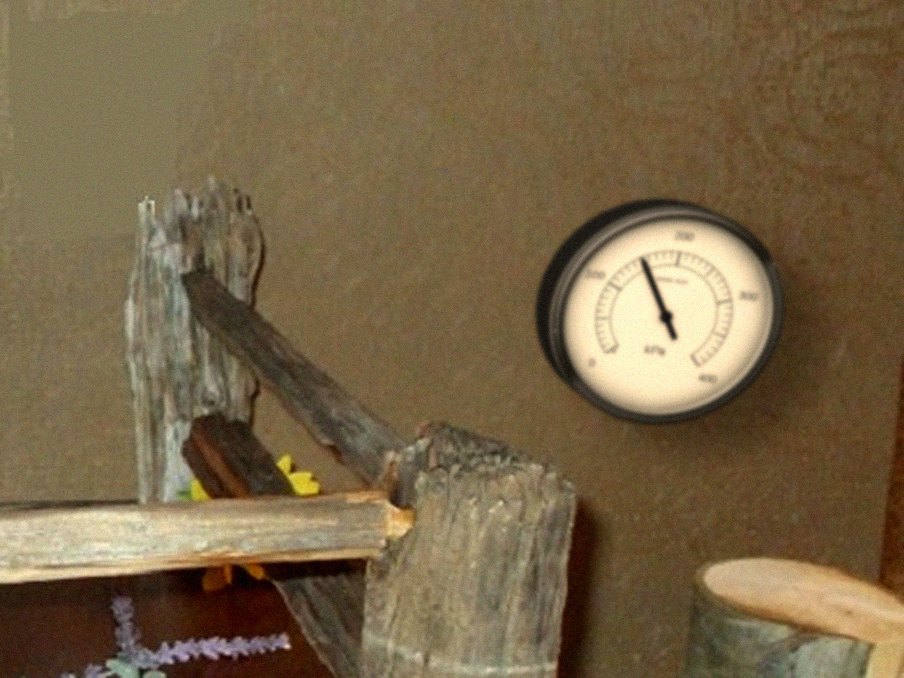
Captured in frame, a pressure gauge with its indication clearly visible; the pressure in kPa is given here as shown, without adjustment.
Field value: 150 kPa
